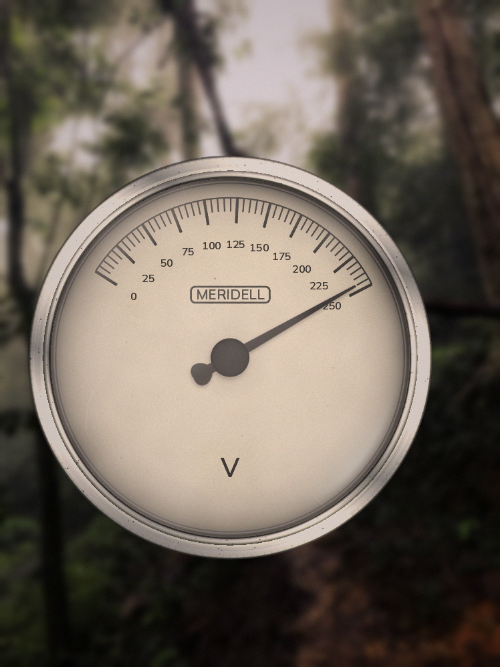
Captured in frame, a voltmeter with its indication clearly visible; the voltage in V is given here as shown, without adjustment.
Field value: 245 V
